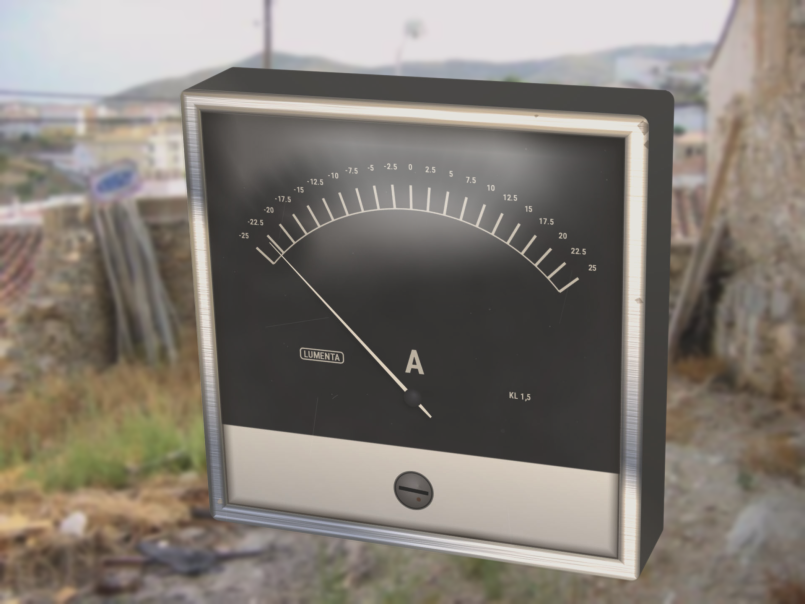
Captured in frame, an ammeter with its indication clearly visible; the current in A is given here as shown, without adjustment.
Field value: -22.5 A
